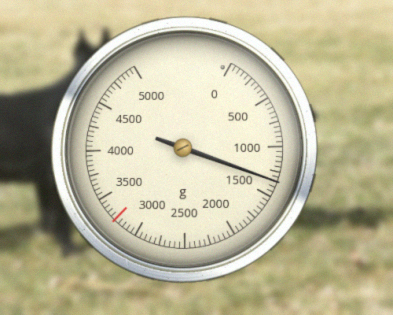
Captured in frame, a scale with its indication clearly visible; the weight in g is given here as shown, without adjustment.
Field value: 1350 g
